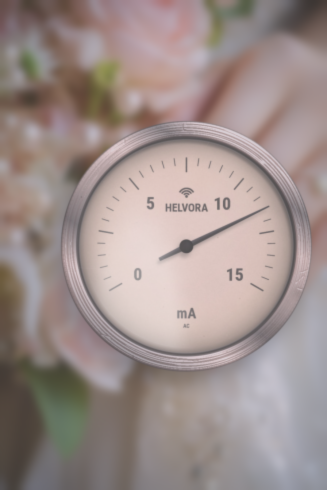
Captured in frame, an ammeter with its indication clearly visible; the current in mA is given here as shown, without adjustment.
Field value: 11.5 mA
